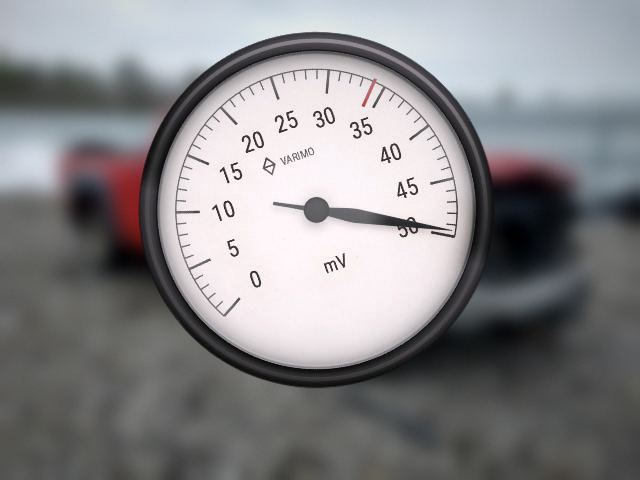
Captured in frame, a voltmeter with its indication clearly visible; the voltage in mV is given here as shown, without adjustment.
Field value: 49.5 mV
